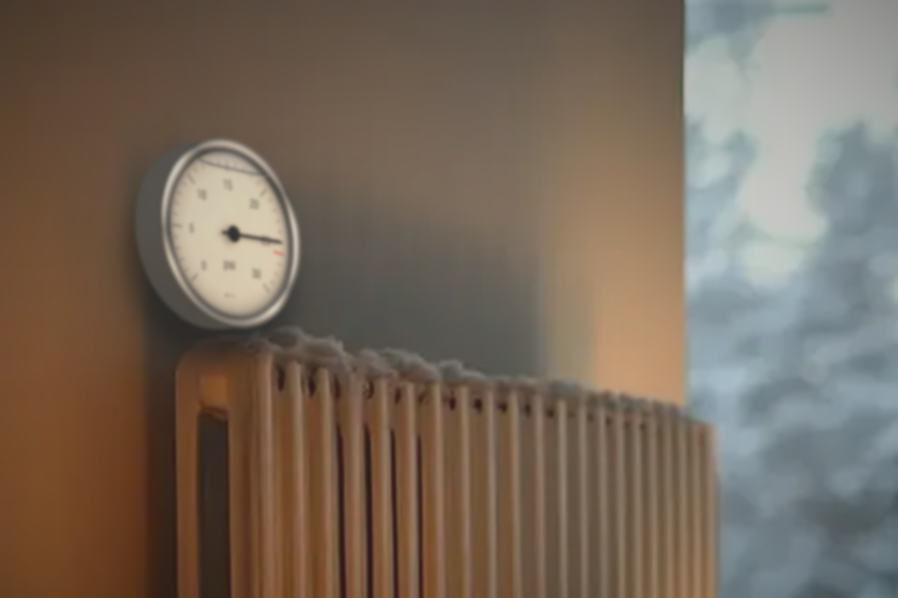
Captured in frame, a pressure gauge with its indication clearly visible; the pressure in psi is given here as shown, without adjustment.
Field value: 25 psi
